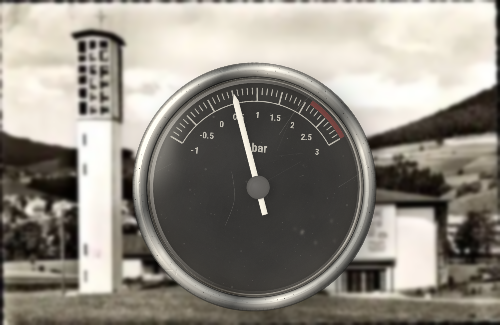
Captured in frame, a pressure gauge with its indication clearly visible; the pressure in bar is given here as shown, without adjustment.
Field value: 0.5 bar
